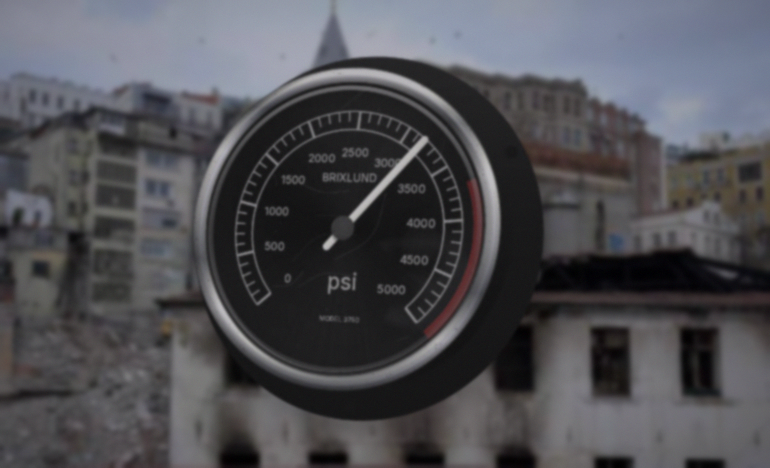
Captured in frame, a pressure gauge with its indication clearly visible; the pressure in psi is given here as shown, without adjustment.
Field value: 3200 psi
